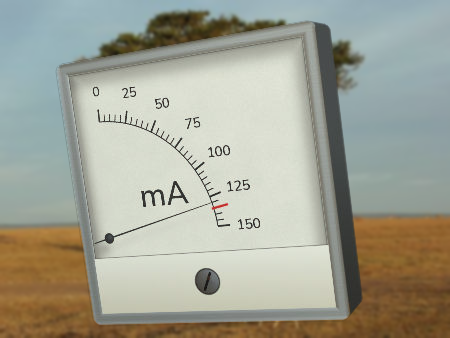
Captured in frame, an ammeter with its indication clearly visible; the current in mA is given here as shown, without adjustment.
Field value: 130 mA
